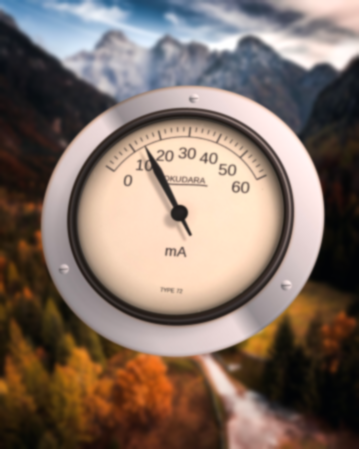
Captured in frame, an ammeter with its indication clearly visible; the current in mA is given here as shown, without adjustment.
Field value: 14 mA
